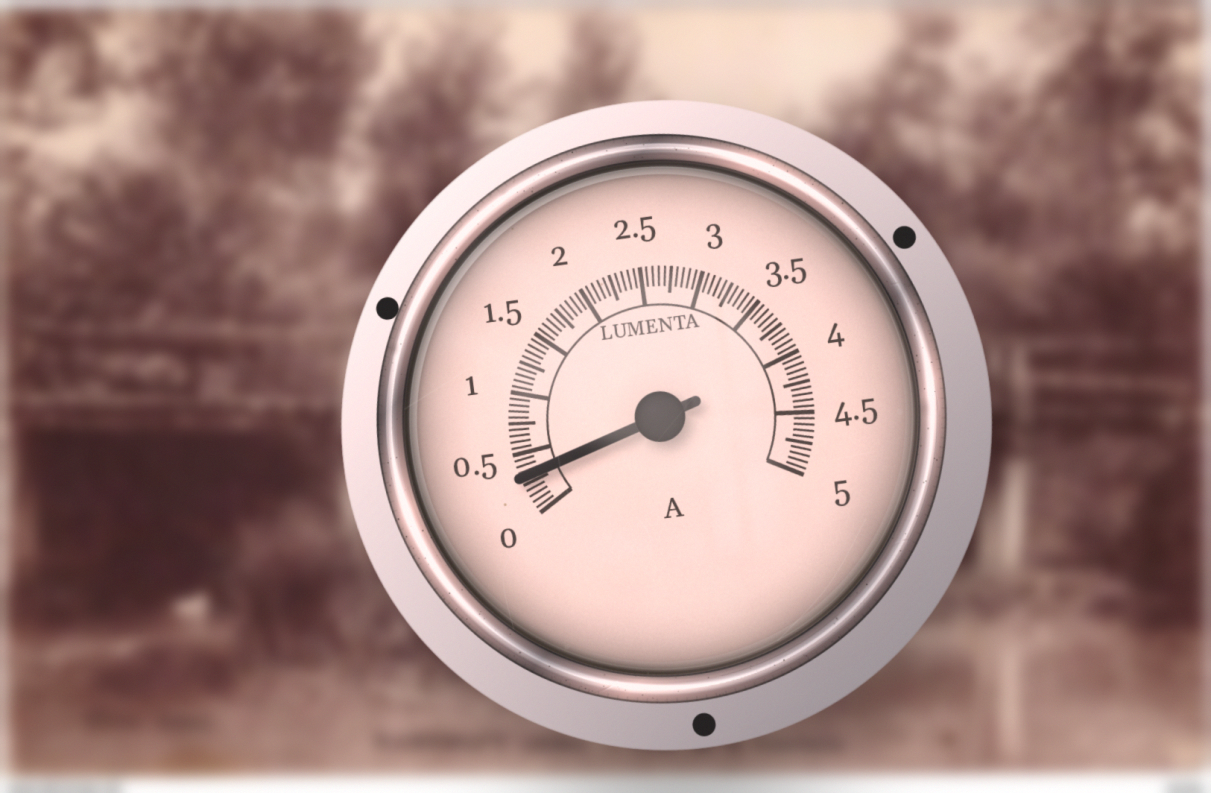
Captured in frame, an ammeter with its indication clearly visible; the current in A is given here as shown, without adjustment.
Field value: 0.3 A
